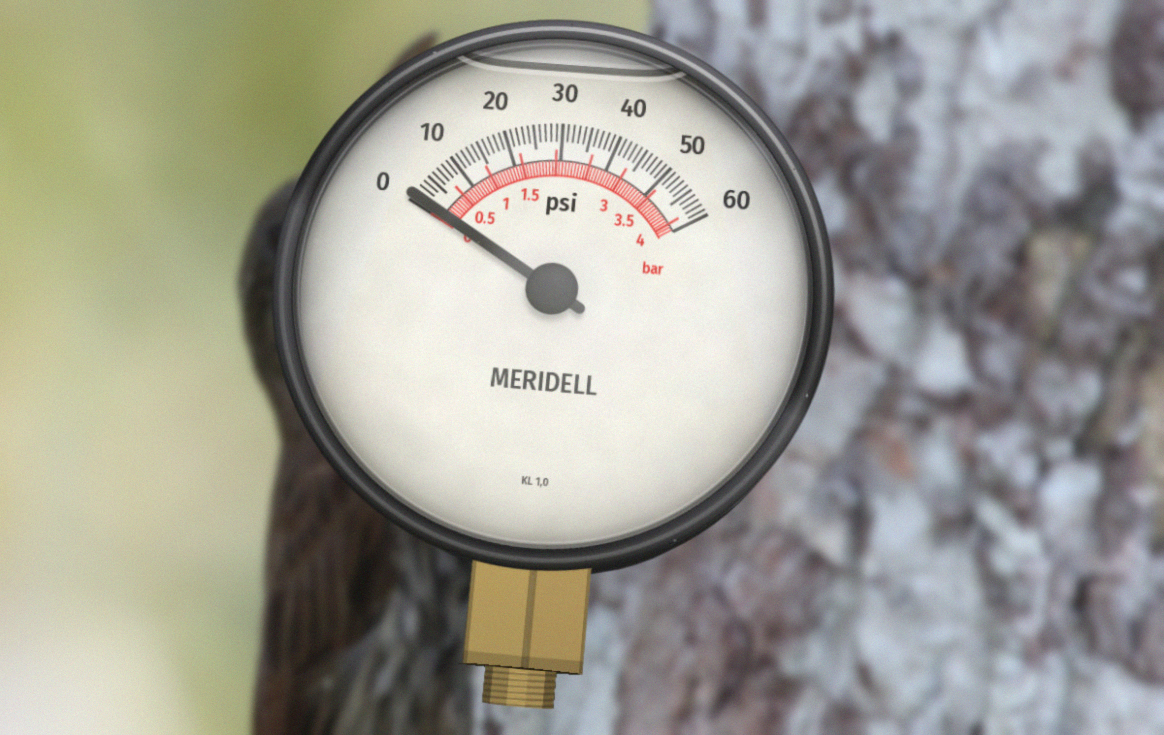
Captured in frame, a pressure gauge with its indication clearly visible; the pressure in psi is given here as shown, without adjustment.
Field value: 1 psi
